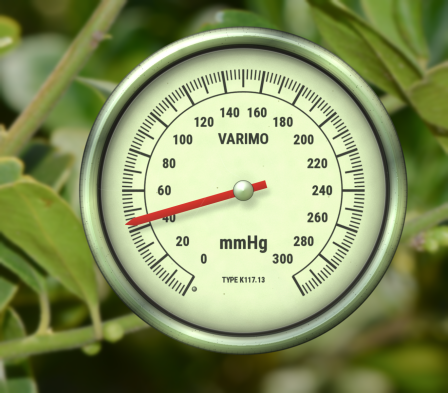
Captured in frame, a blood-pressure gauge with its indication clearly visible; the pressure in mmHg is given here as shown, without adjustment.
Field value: 44 mmHg
